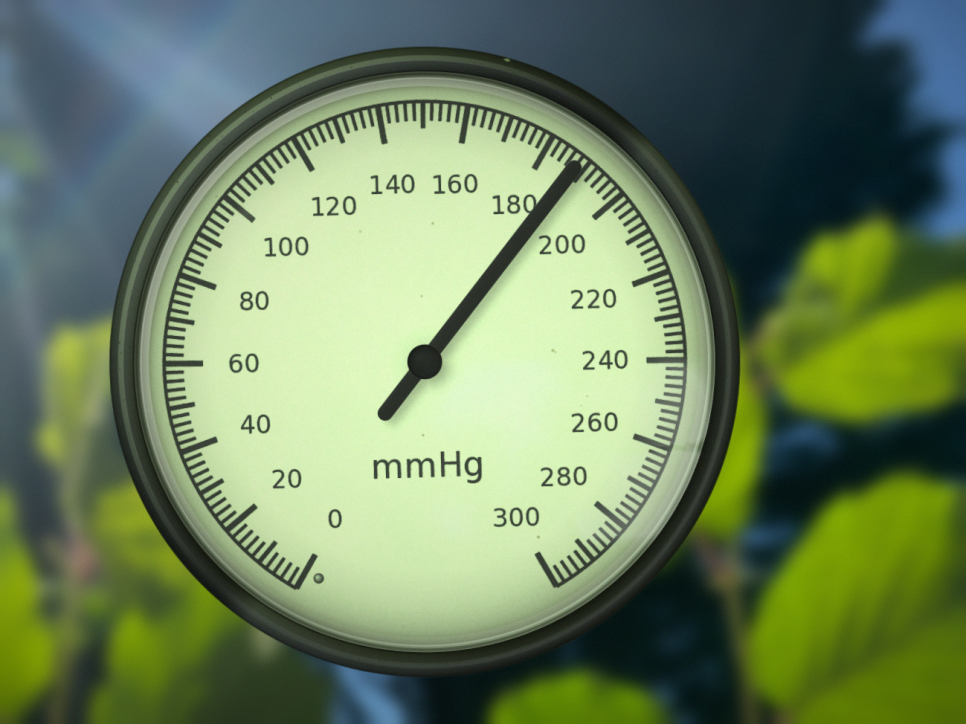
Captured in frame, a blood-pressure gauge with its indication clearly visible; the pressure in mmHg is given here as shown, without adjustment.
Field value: 188 mmHg
